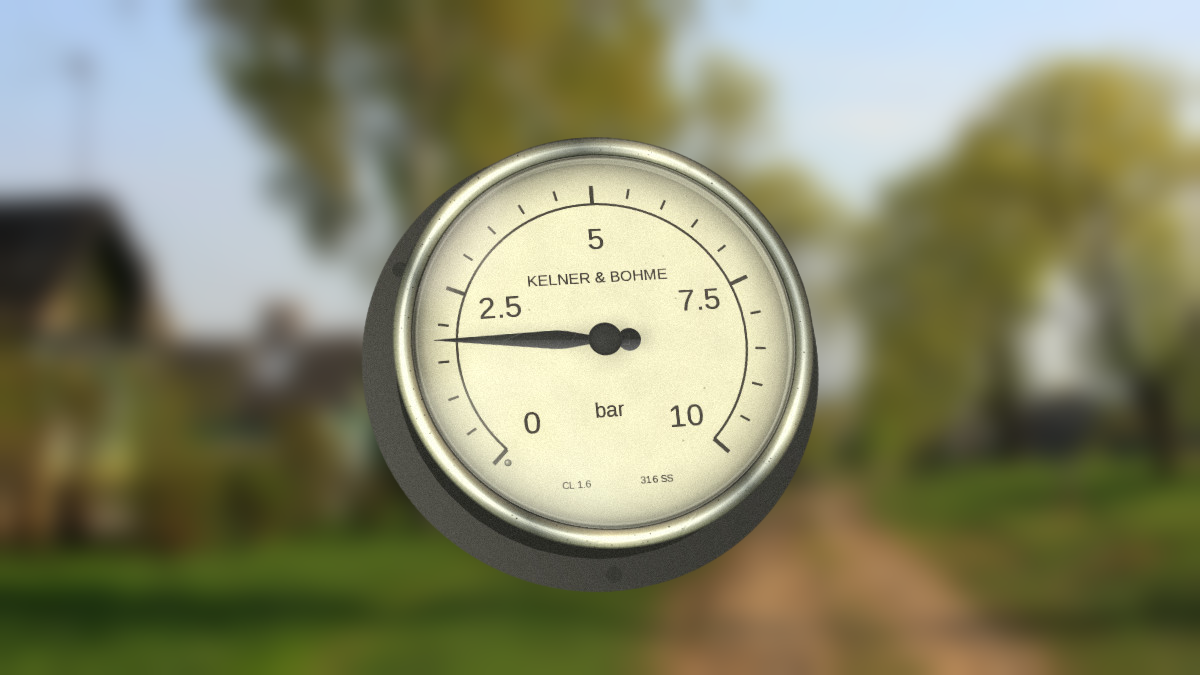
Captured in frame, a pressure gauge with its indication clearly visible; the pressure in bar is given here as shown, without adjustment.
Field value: 1.75 bar
